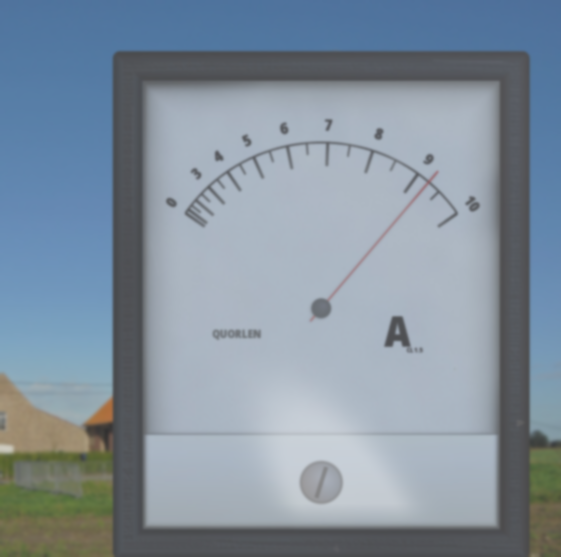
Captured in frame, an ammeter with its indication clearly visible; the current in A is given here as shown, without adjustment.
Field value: 9.25 A
